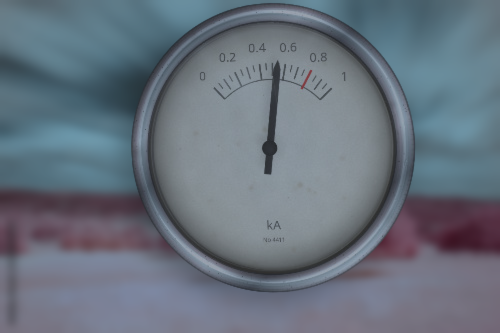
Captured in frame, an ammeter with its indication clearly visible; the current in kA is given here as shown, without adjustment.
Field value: 0.55 kA
